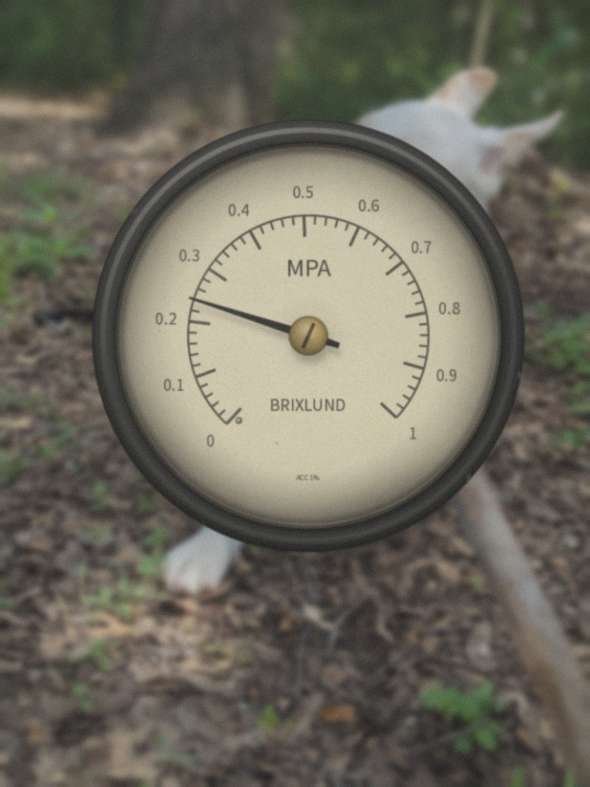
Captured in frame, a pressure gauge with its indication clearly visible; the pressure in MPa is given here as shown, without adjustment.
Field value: 0.24 MPa
